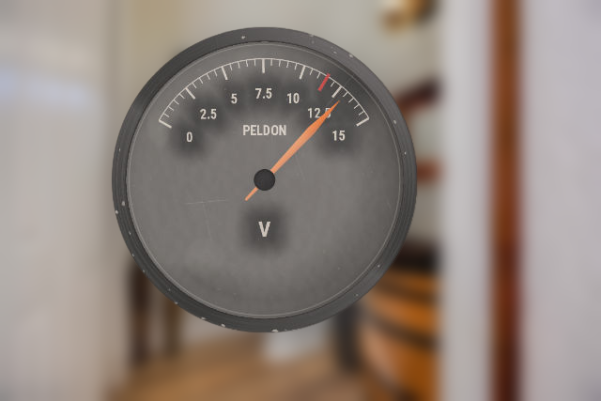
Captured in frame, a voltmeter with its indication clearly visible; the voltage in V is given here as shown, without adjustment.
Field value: 13 V
